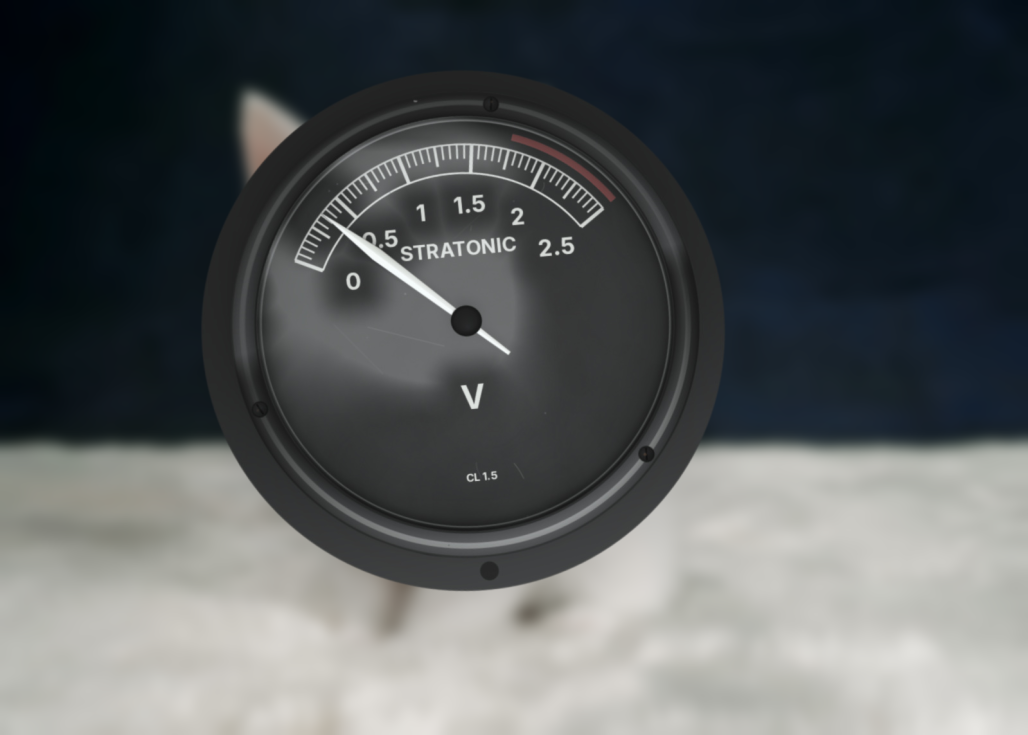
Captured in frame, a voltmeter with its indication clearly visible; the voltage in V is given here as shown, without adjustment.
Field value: 0.35 V
